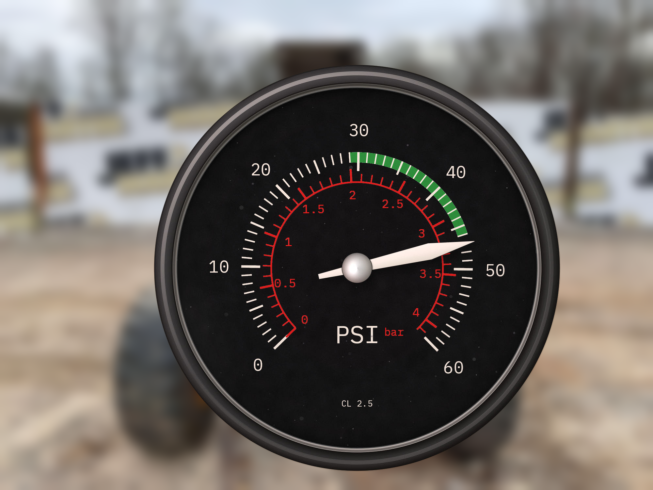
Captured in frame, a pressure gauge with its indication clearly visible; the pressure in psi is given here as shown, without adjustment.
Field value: 47 psi
